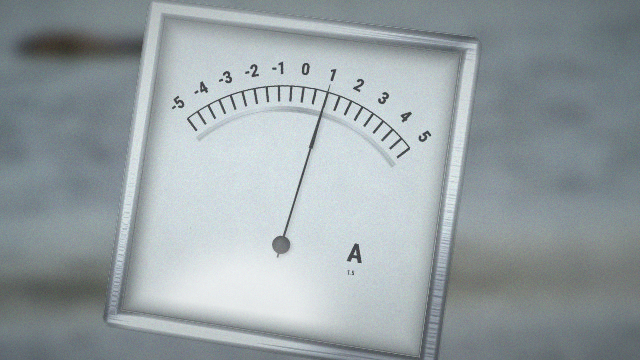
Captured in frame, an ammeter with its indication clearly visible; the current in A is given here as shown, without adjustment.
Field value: 1 A
